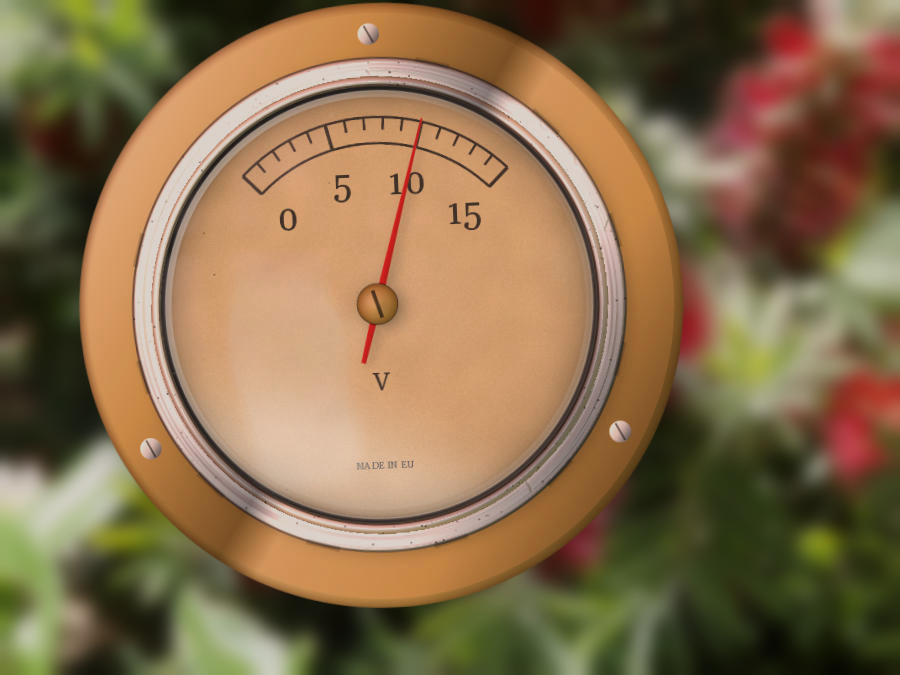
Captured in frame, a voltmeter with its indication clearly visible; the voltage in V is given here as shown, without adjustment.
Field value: 10 V
